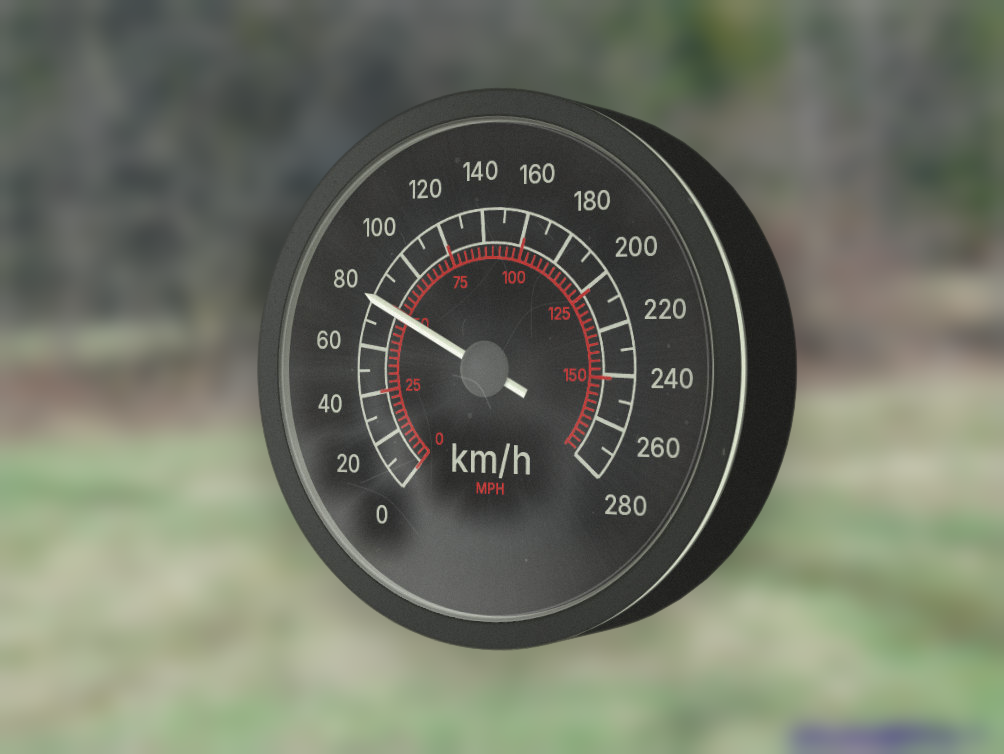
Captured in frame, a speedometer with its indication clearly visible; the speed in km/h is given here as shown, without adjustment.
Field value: 80 km/h
